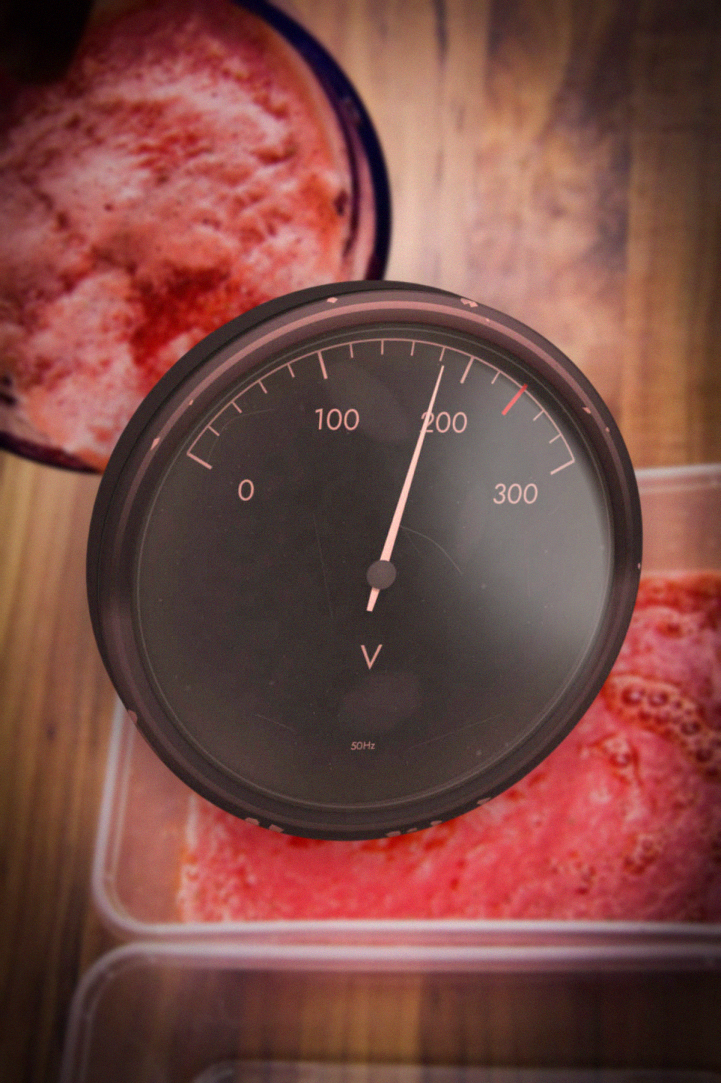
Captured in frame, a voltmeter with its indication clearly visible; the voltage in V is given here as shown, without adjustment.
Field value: 180 V
